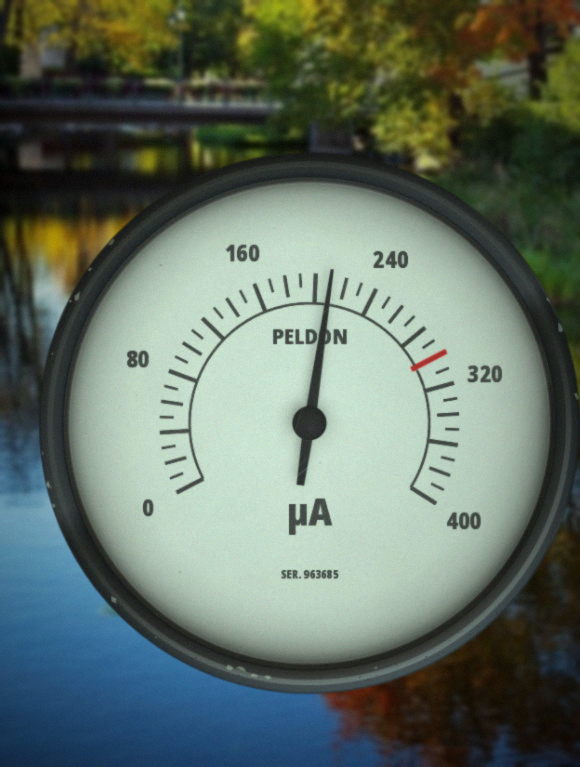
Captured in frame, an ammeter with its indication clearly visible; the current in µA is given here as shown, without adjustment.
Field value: 210 µA
